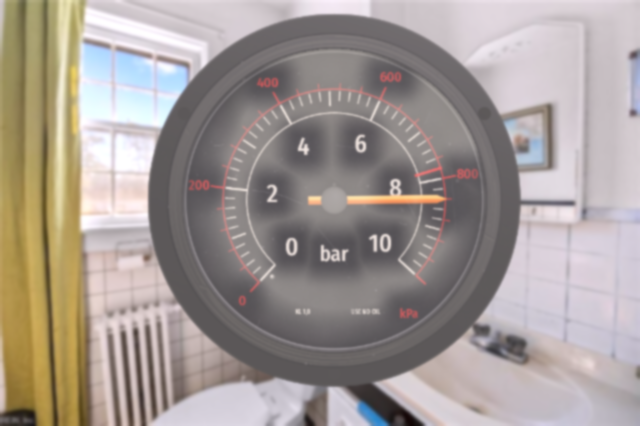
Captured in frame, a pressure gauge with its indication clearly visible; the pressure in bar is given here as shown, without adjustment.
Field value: 8.4 bar
